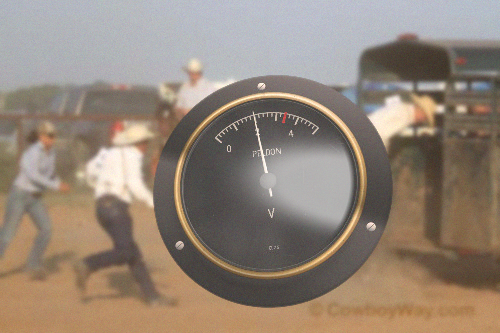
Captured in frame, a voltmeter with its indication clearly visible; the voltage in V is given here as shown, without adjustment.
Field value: 2 V
